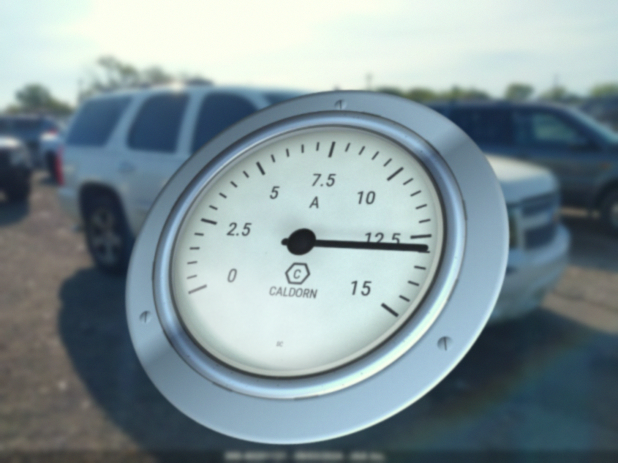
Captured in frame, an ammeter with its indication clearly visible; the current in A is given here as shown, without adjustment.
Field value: 13 A
